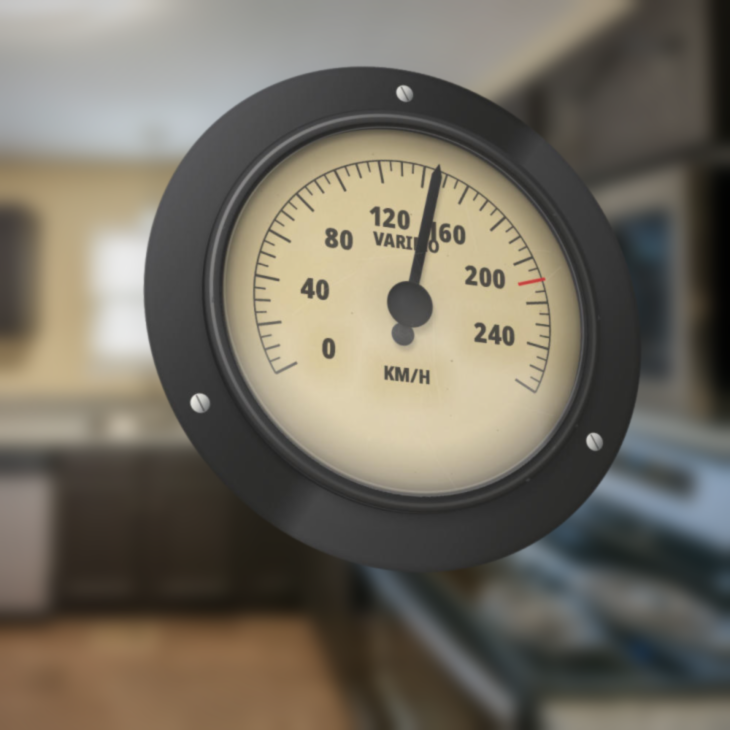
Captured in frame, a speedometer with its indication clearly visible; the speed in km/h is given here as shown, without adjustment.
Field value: 145 km/h
